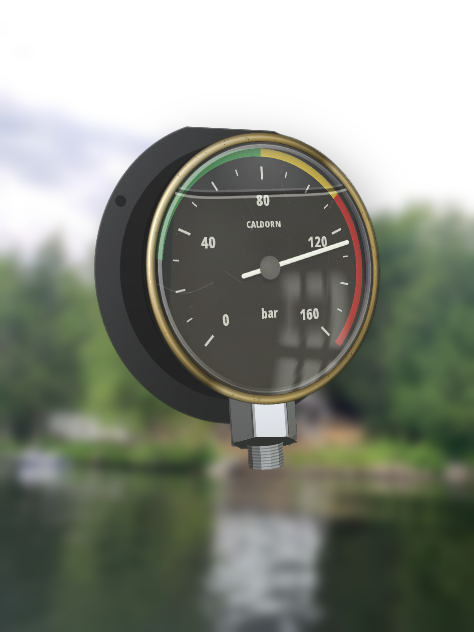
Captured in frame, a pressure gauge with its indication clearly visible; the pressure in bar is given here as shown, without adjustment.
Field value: 125 bar
